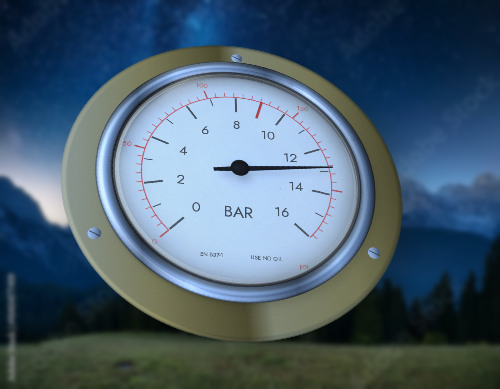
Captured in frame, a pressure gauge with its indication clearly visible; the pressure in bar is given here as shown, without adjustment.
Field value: 13 bar
